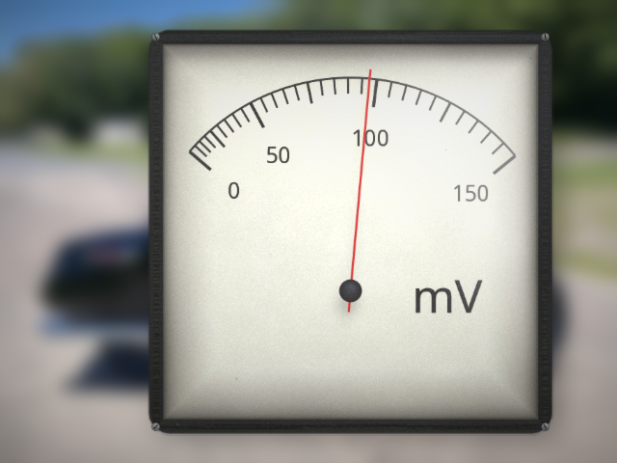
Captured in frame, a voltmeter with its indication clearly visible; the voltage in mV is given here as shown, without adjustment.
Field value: 97.5 mV
